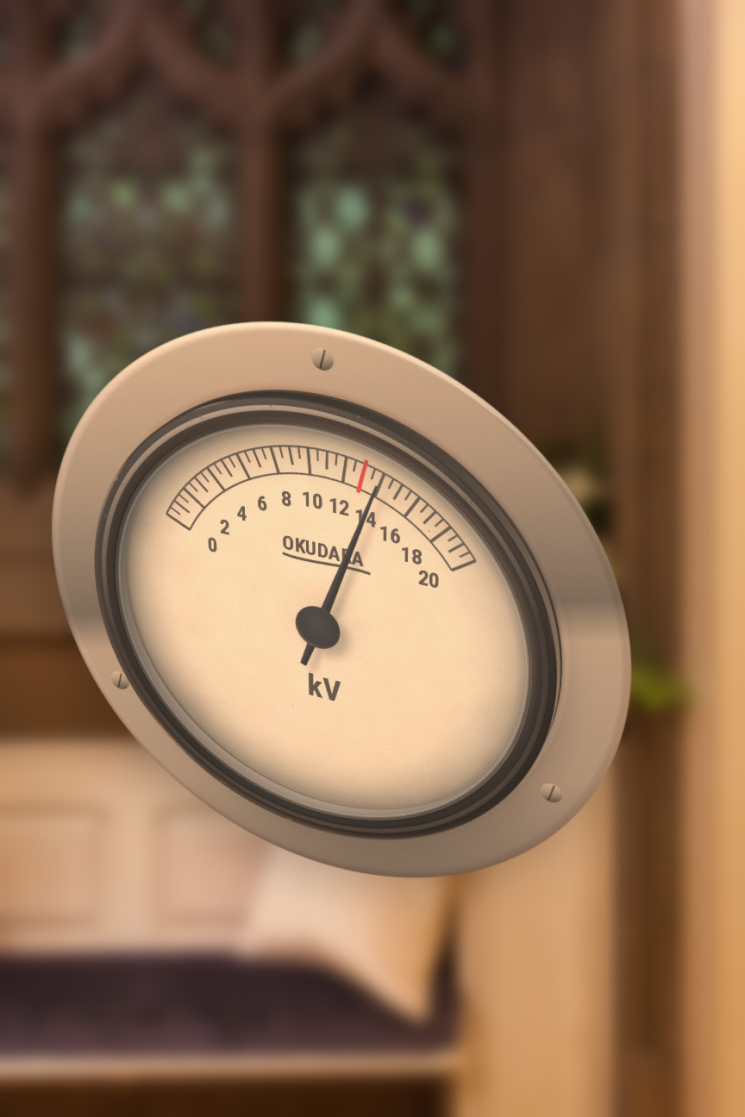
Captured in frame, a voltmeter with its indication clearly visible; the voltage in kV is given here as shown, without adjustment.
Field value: 14 kV
